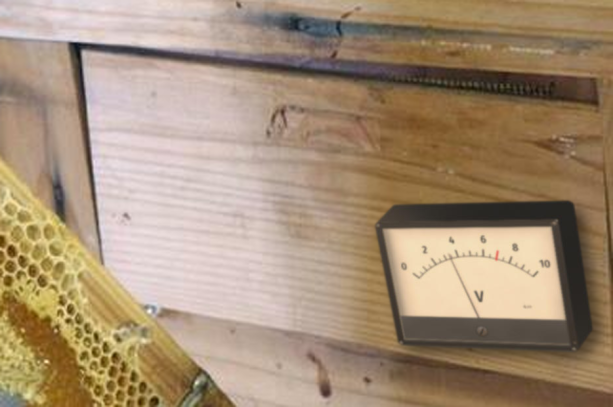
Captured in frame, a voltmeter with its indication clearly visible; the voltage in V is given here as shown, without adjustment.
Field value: 3.5 V
